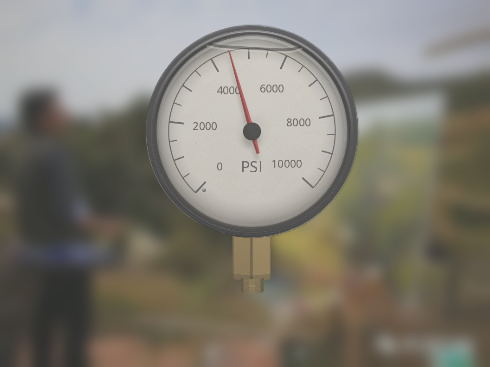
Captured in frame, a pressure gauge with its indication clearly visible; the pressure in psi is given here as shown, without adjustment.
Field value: 4500 psi
